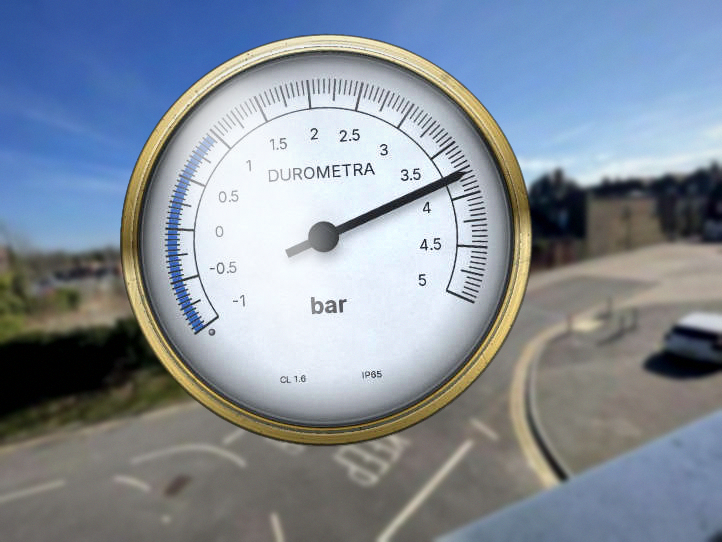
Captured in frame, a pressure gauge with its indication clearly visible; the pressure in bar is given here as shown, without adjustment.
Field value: 3.8 bar
